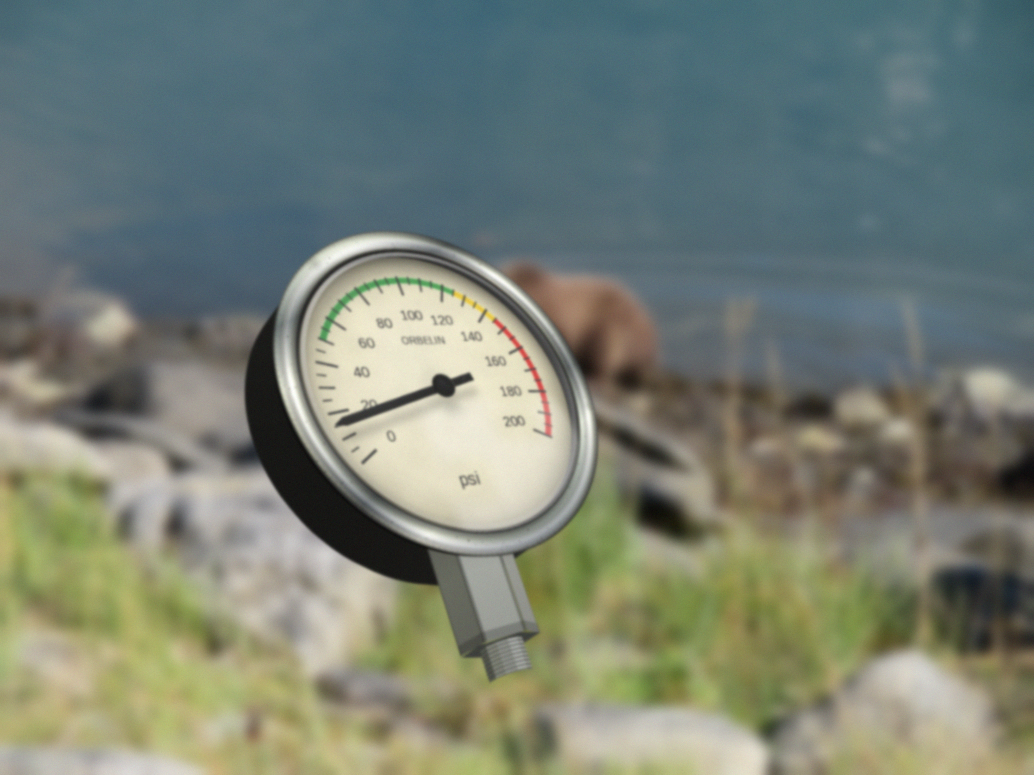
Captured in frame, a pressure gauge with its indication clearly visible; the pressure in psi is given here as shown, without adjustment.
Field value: 15 psi
